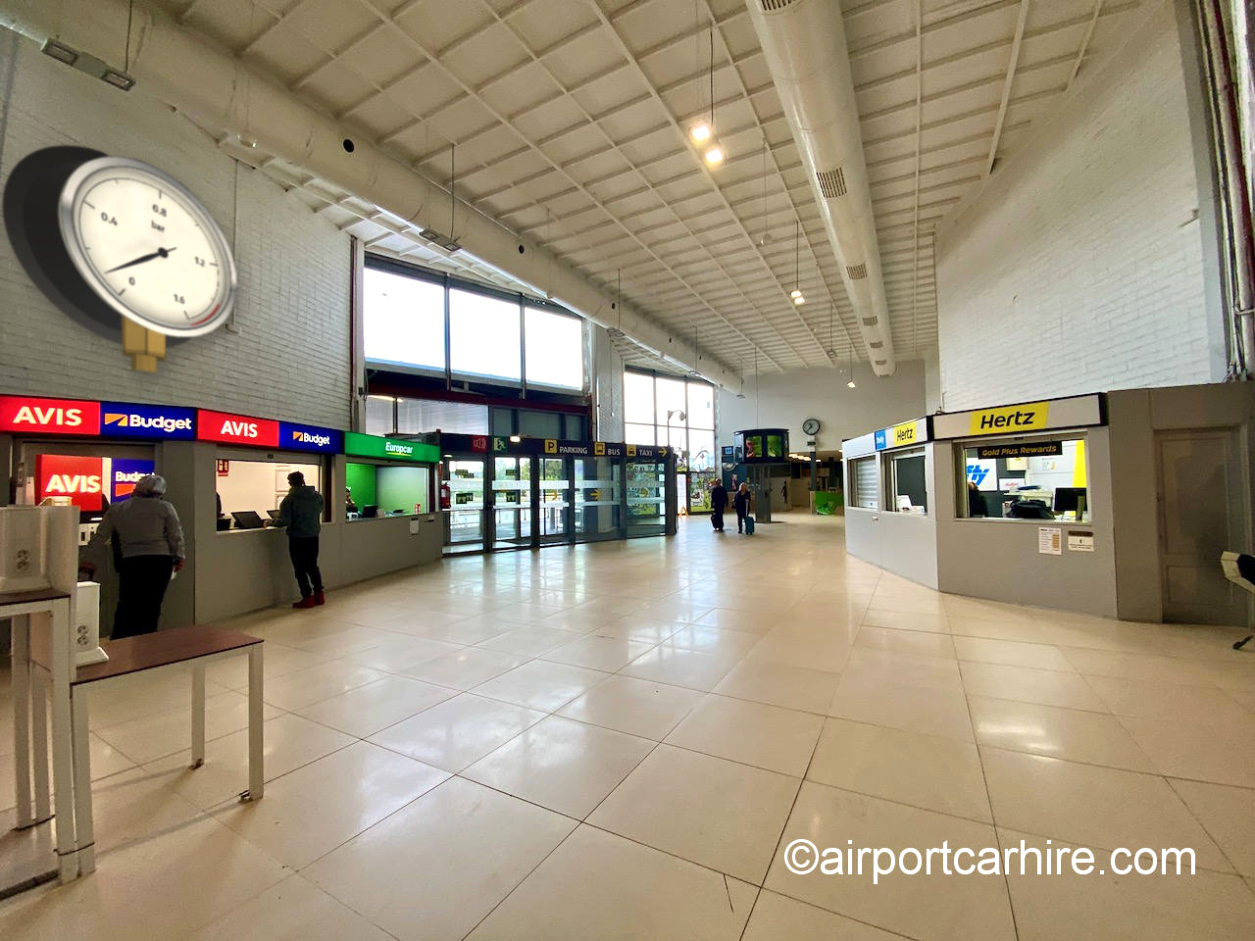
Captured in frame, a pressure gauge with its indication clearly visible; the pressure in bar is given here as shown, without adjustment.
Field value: 0.1 bar
